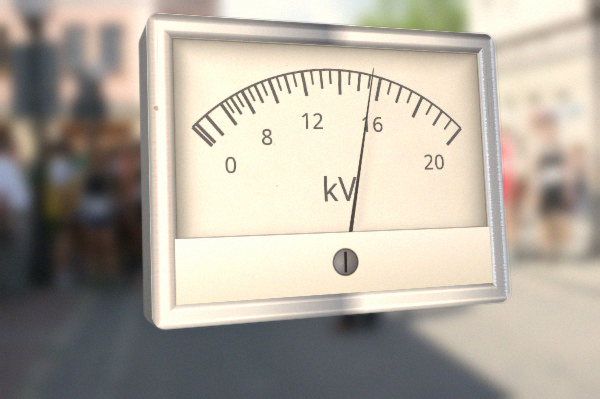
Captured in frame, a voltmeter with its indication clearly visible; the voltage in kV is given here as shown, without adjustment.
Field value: 15.5 kV
